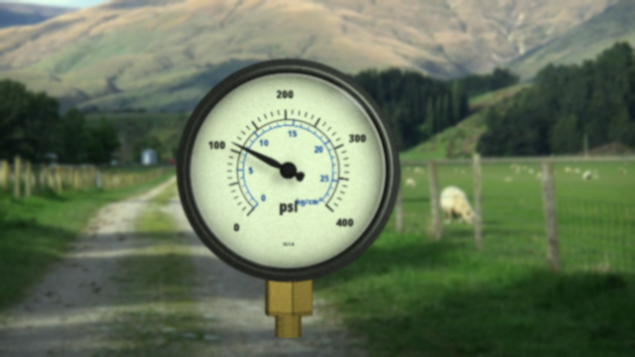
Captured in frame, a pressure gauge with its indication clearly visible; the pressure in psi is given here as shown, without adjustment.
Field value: 110 psi
